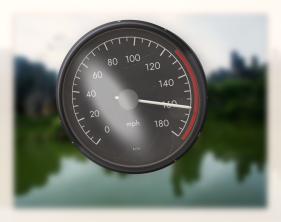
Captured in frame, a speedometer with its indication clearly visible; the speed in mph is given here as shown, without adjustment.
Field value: 160 mph
